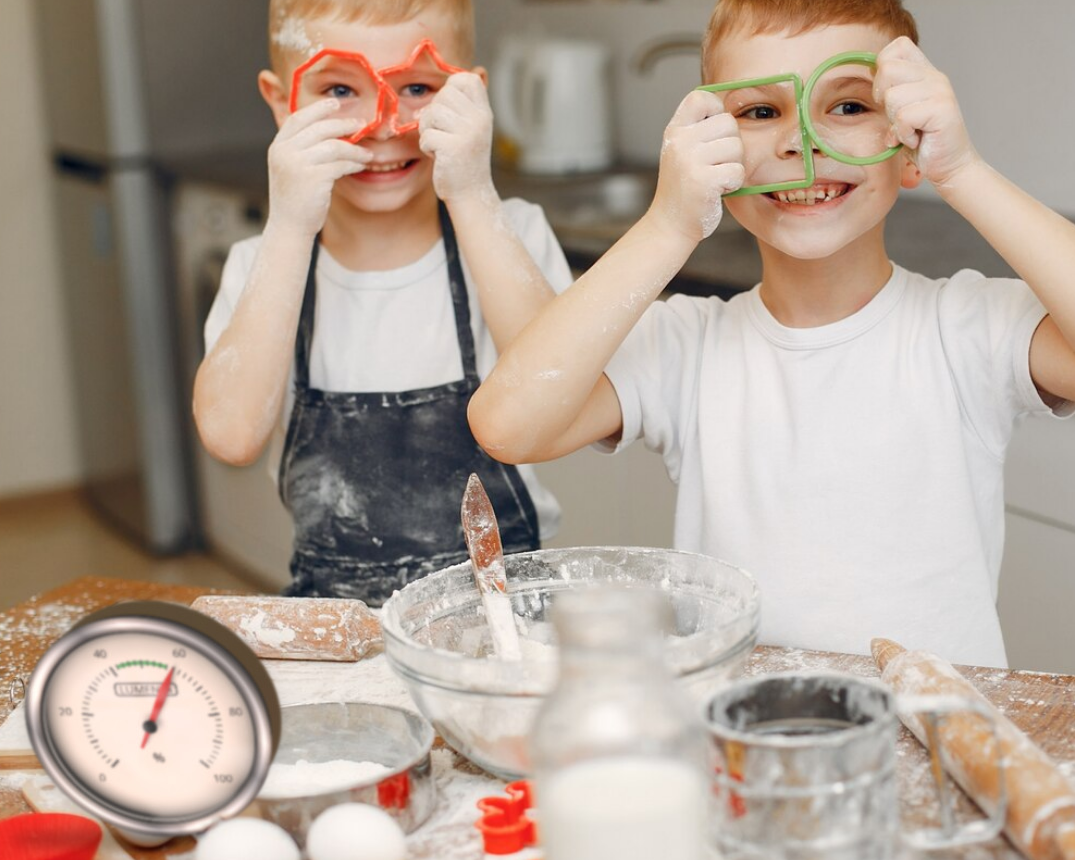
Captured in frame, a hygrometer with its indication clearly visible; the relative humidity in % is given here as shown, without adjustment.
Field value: 60 %
